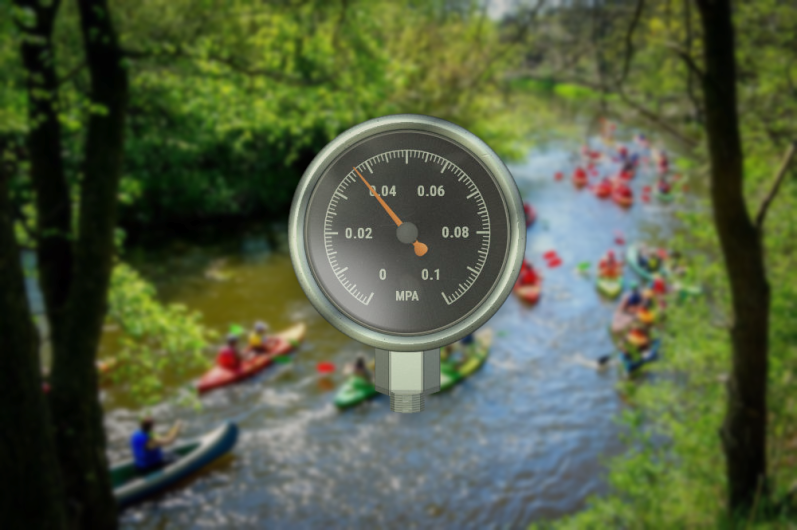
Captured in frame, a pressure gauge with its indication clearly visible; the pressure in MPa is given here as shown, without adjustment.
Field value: 0.037 MPa
